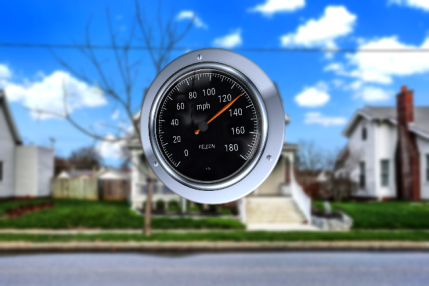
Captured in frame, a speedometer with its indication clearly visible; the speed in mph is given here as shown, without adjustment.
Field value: 130 mph
